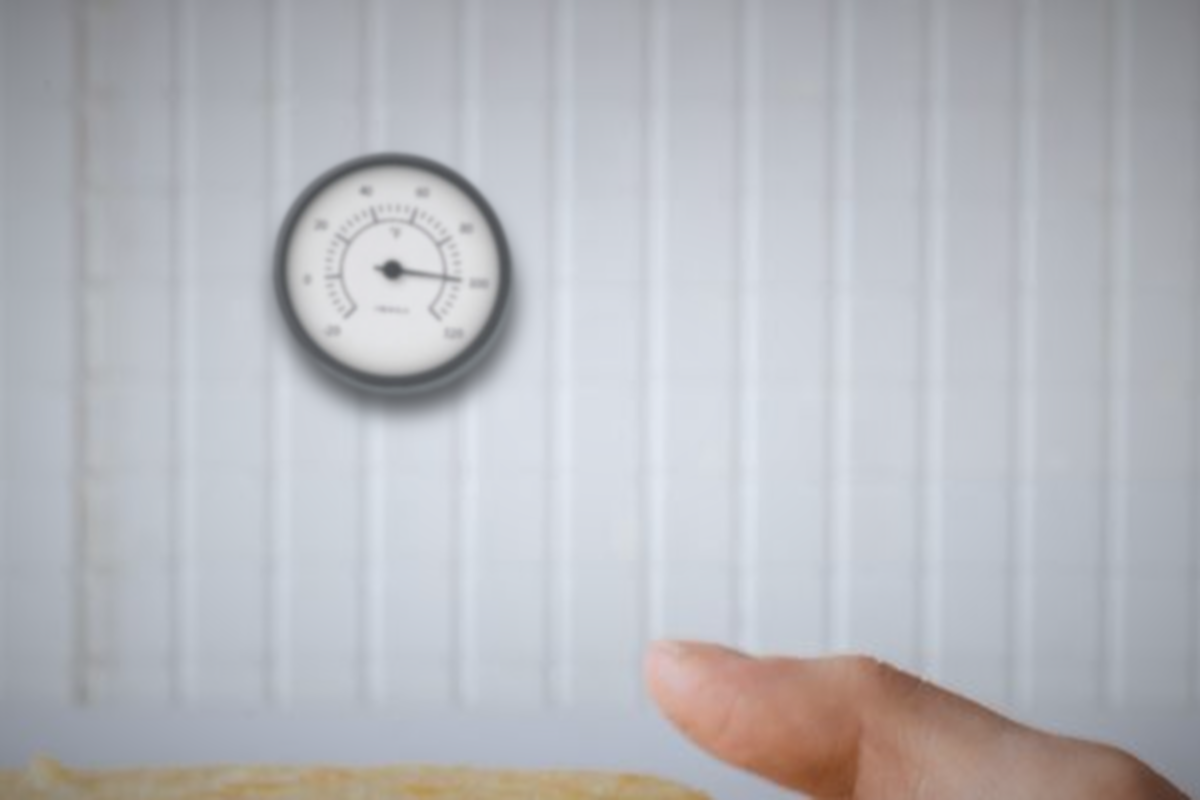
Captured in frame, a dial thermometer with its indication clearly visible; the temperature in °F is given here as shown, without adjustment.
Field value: 100 °F
